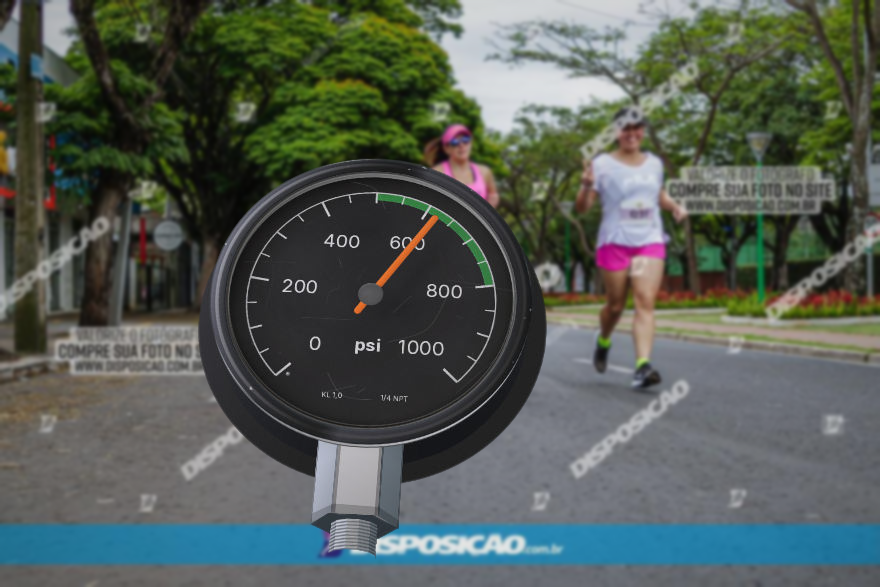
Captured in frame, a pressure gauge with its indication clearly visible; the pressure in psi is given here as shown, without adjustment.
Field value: 625 psi
